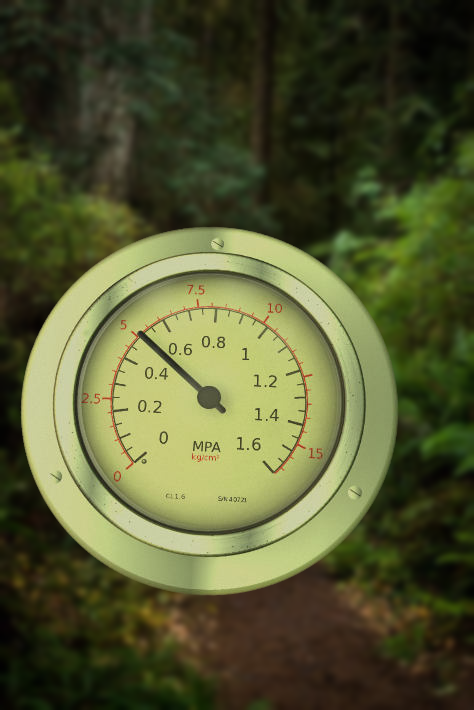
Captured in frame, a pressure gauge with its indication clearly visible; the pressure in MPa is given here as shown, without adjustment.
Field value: 0.5 MPa
